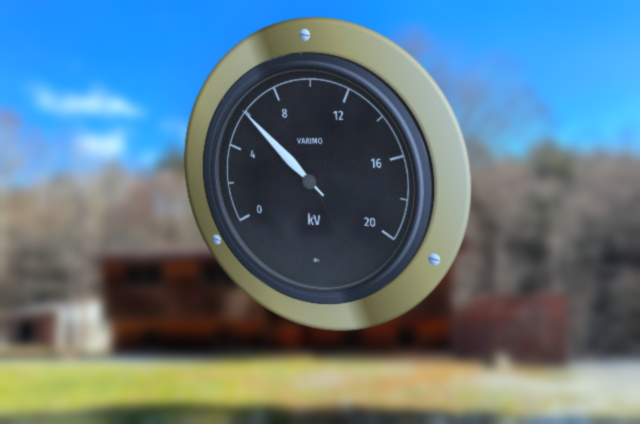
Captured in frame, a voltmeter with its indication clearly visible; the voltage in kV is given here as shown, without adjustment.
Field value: 6 kV
